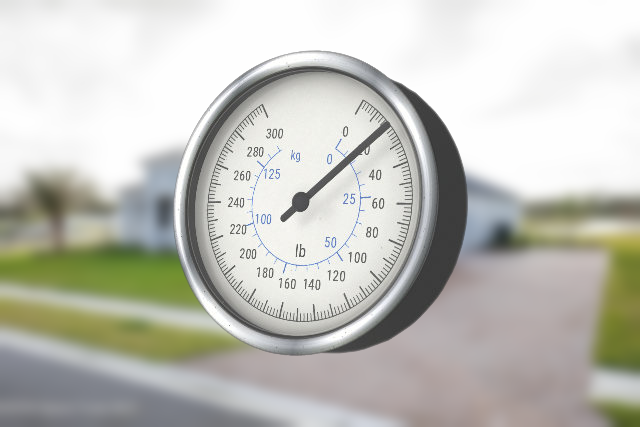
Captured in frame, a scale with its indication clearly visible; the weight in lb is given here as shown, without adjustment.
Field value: 20 lb
